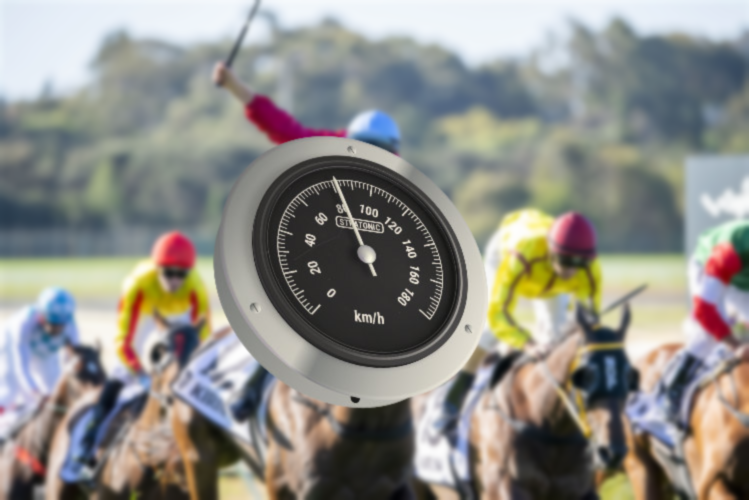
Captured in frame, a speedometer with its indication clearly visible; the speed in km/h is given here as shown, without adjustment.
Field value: 80 km/h
